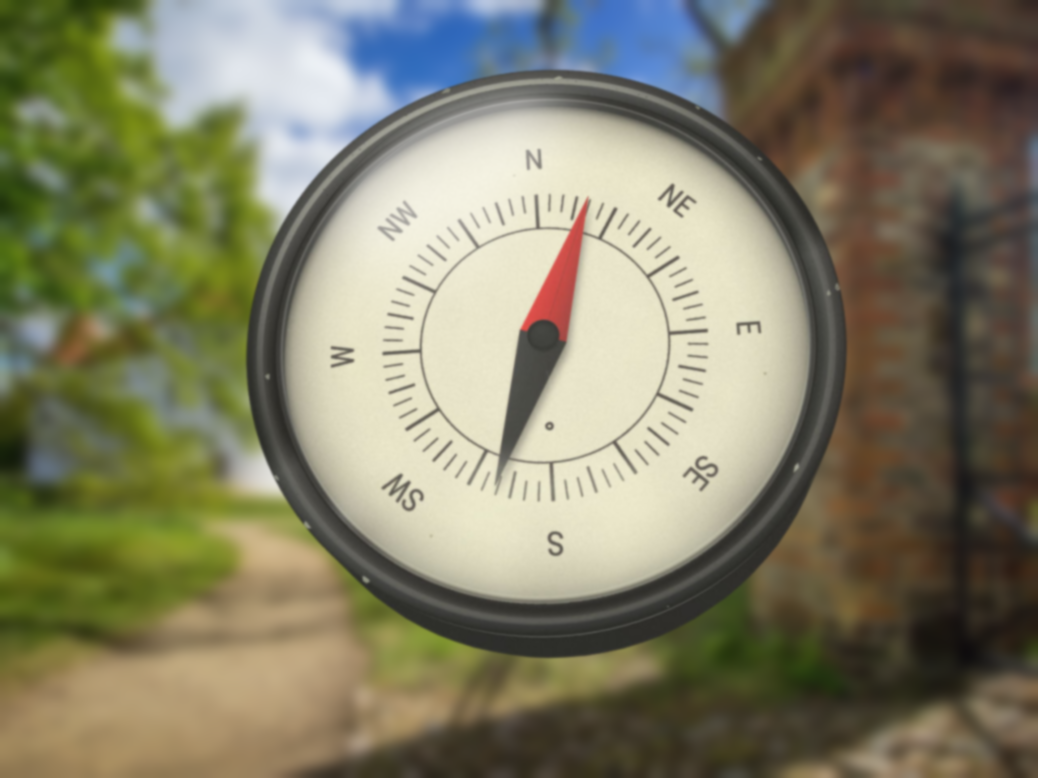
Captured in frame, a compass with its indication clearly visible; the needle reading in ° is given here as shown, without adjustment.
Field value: 20 °
